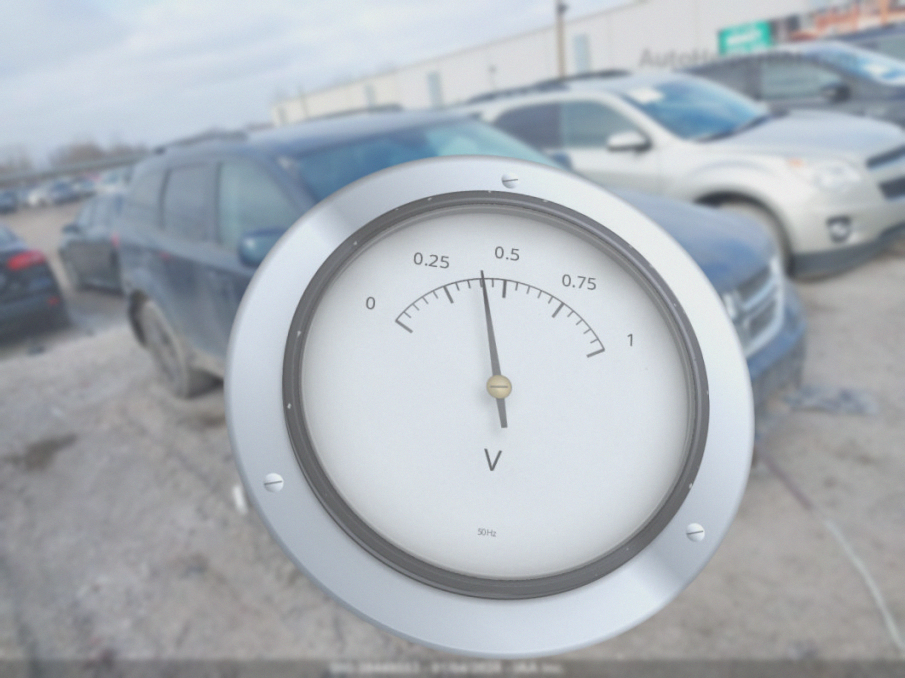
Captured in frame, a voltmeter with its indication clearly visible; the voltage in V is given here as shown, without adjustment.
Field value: 0.4 V
